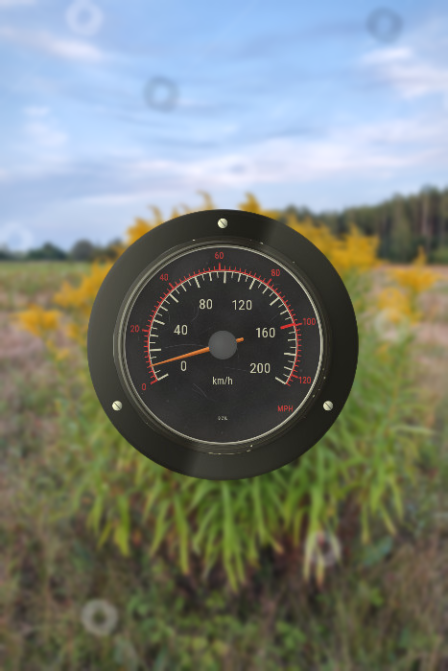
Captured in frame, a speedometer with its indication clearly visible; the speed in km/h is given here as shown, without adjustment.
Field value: 10 km/h
